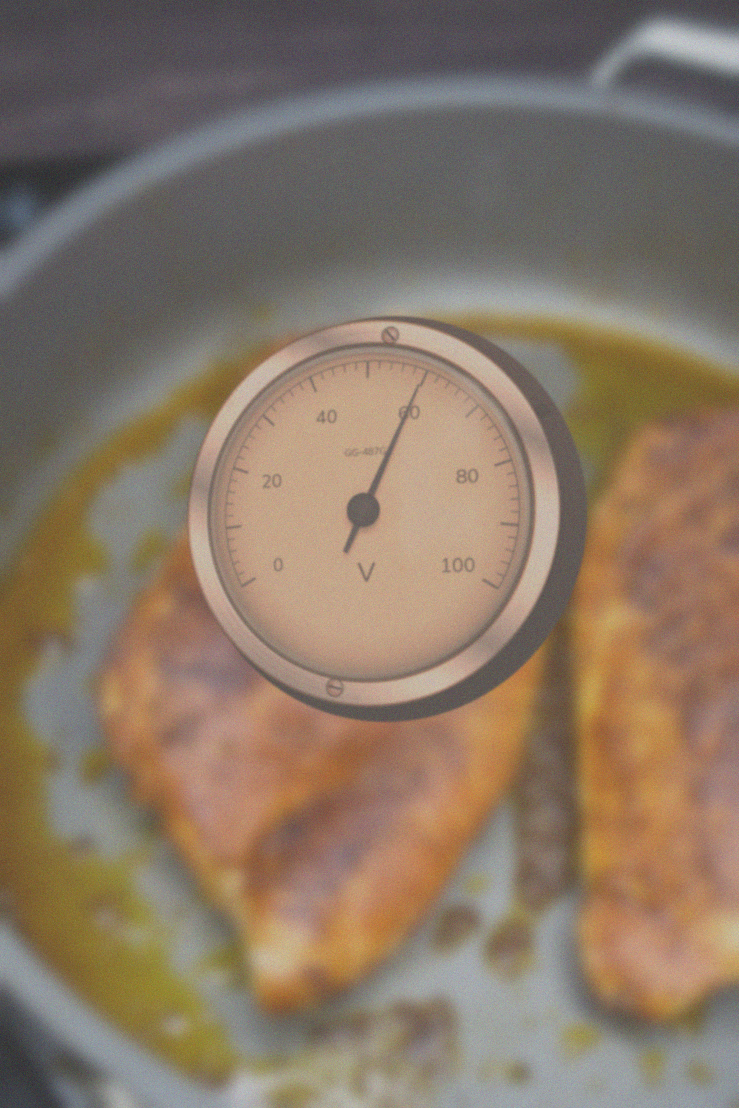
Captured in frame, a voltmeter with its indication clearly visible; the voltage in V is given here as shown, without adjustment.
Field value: 60 V
